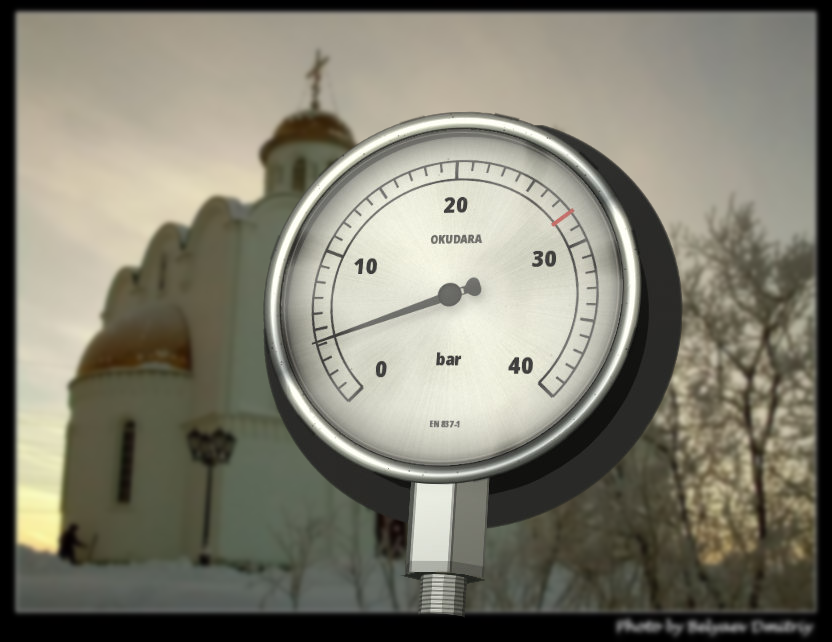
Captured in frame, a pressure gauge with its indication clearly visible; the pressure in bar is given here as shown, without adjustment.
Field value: 4 bar
